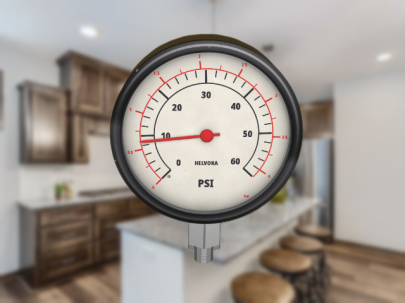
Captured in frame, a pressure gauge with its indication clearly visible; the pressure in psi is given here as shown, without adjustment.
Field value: 9 psi
